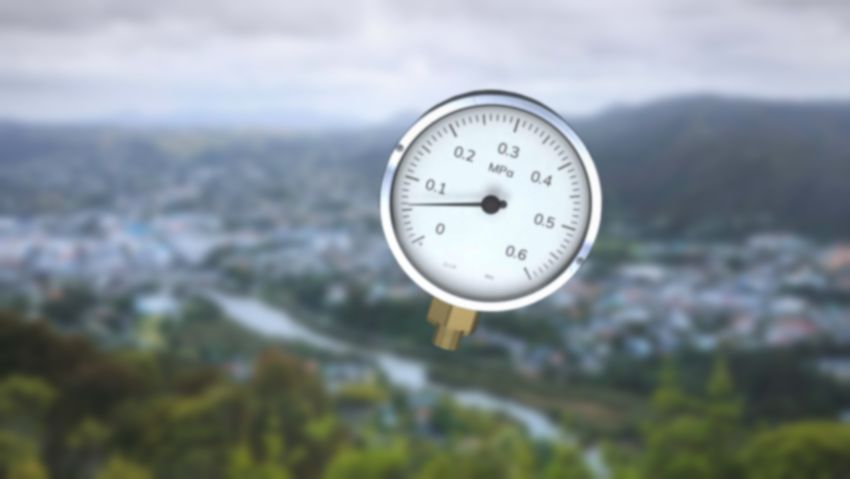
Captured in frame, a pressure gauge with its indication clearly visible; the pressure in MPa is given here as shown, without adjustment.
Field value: 0.06 MPa
